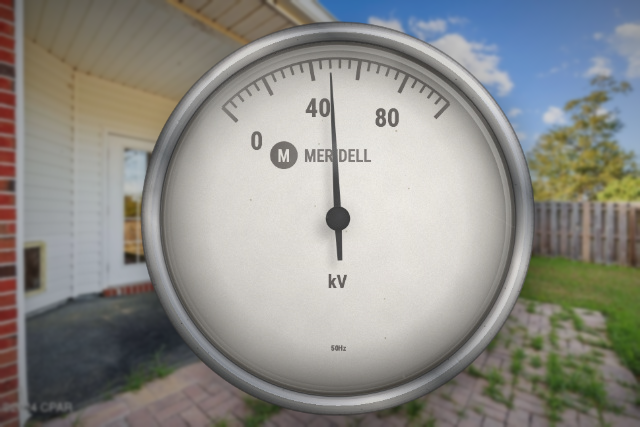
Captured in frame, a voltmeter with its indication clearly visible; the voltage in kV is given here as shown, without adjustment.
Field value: 48 kV
